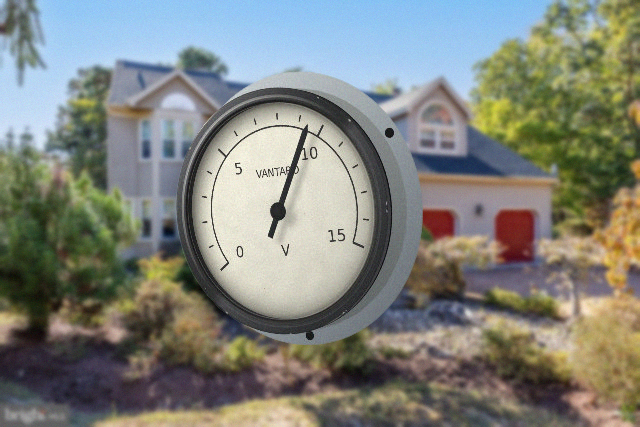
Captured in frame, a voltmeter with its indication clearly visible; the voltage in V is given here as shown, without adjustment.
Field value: 9.5 V
